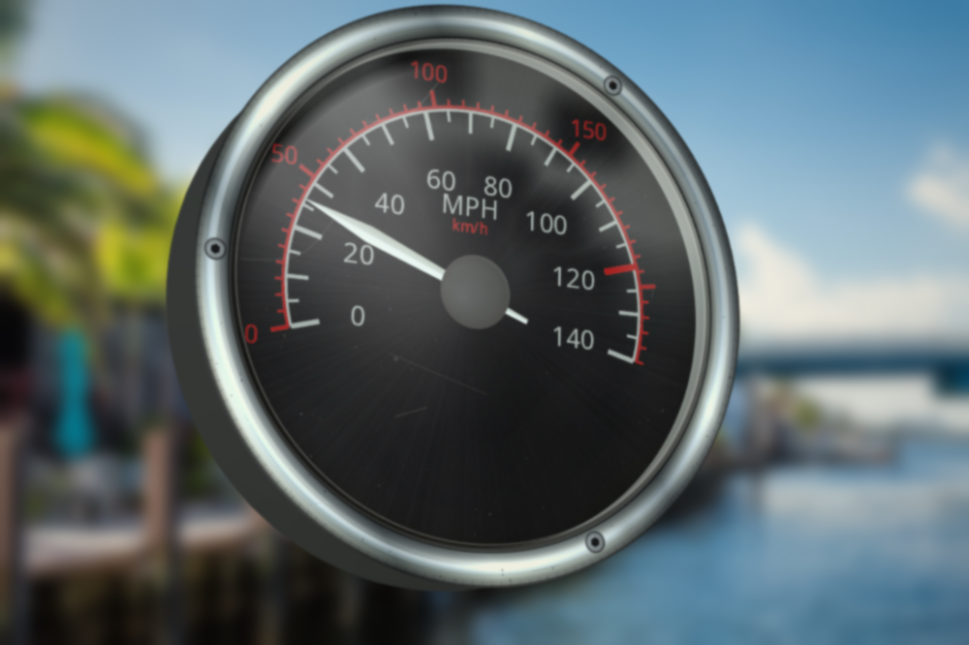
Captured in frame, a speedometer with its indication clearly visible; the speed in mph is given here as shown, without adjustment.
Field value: 25 mph
